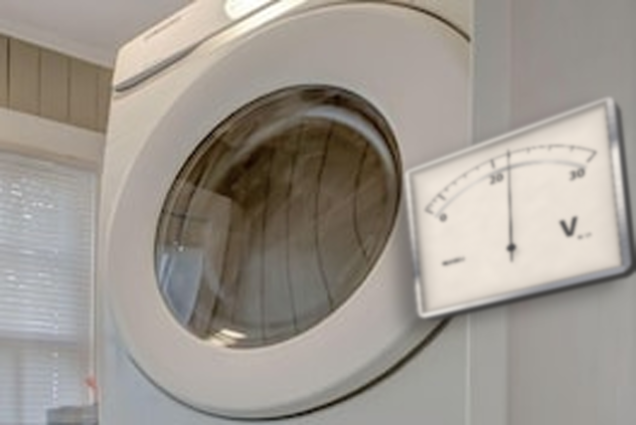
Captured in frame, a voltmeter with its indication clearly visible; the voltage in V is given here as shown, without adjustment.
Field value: 22 V
